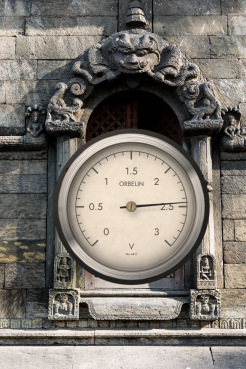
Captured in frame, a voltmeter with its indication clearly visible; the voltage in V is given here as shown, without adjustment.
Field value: 2.45 V
